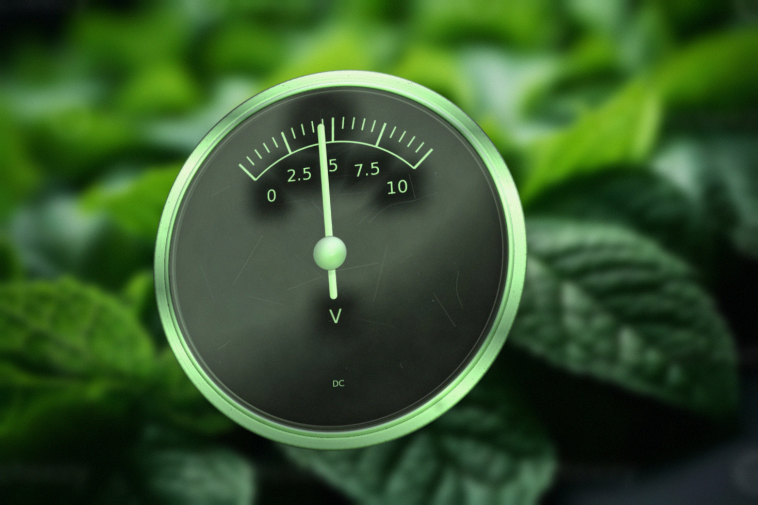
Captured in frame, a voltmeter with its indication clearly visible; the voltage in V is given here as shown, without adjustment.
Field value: 4.5 V
